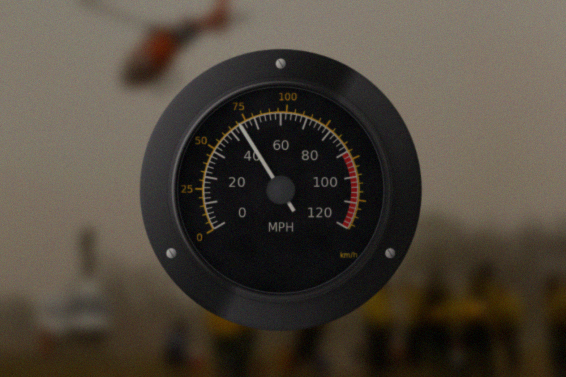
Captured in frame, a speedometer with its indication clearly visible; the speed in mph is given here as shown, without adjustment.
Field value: 44 mph
